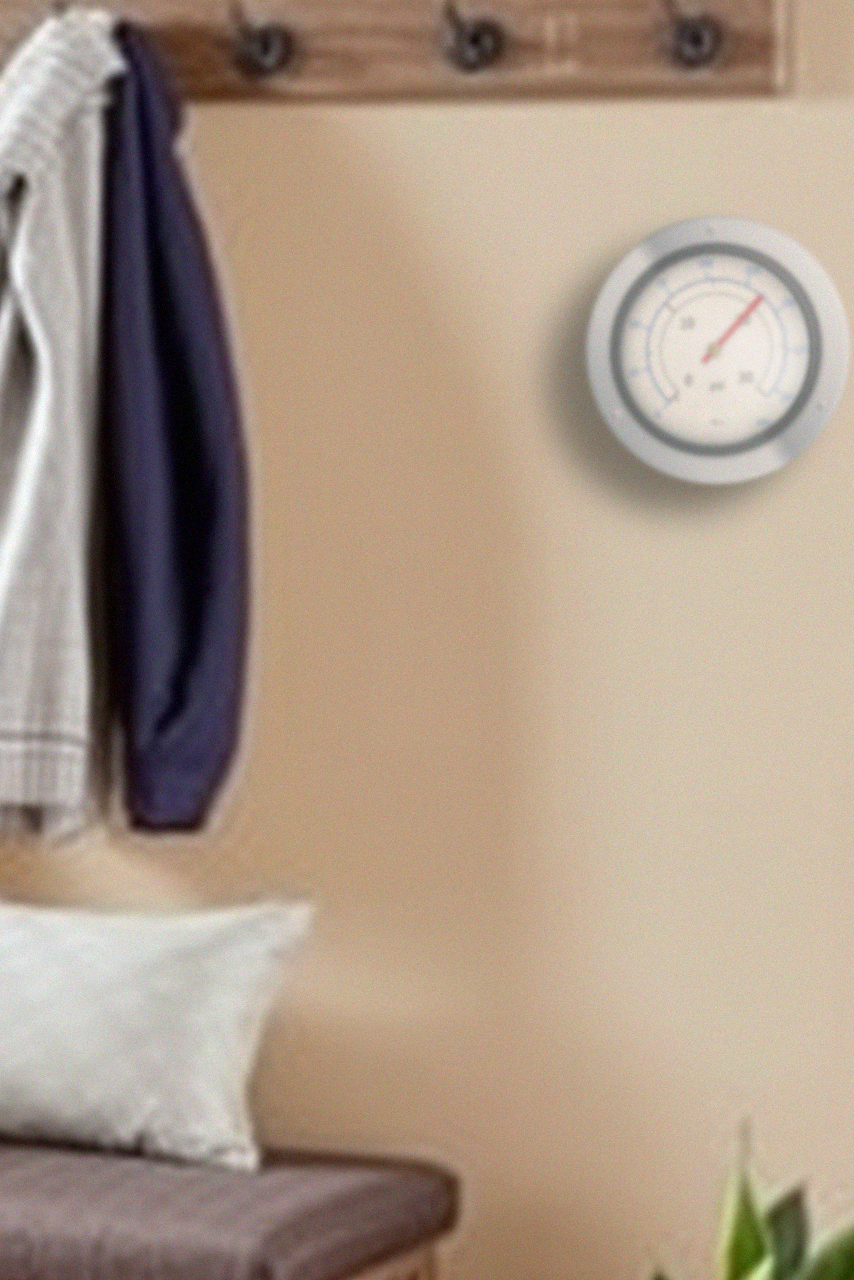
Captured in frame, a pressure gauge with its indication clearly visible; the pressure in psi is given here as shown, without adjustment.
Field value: 20 psi
